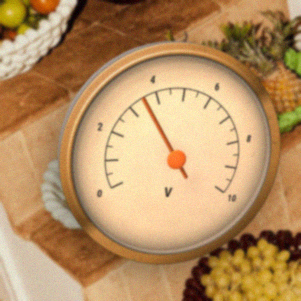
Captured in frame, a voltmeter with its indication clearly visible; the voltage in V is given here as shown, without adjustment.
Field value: 3.5 V
